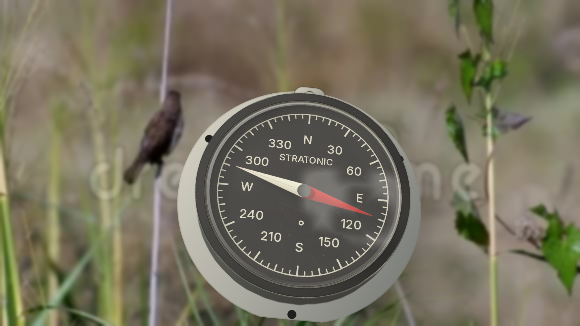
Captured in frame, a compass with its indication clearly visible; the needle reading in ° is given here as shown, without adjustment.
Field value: 105 °
